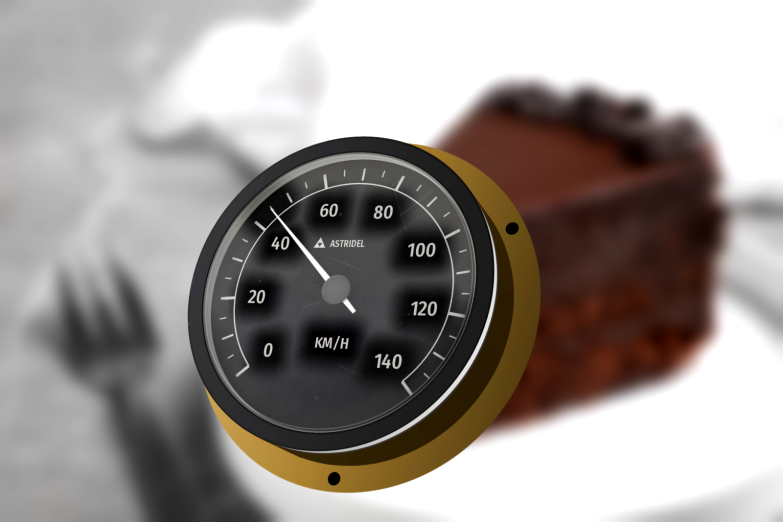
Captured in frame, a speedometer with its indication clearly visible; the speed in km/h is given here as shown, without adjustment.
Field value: 45 km/h
